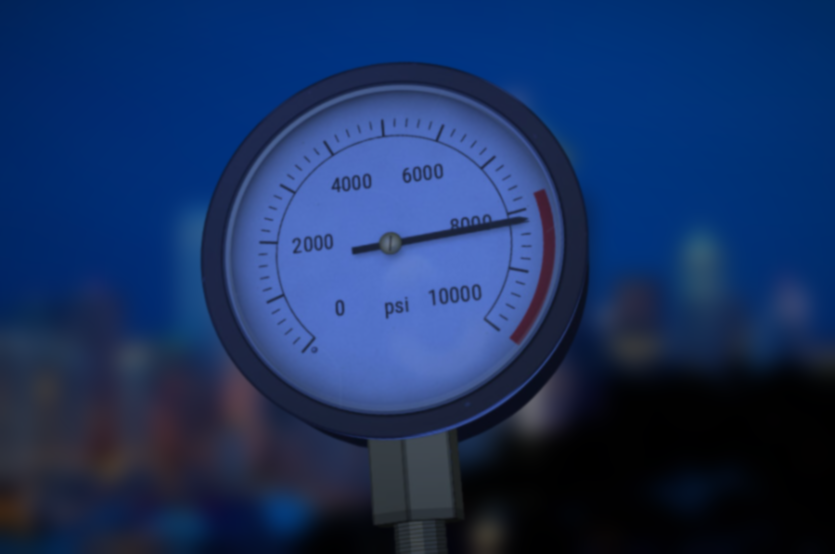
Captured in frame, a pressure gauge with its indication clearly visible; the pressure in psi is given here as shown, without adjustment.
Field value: 8200 psi
